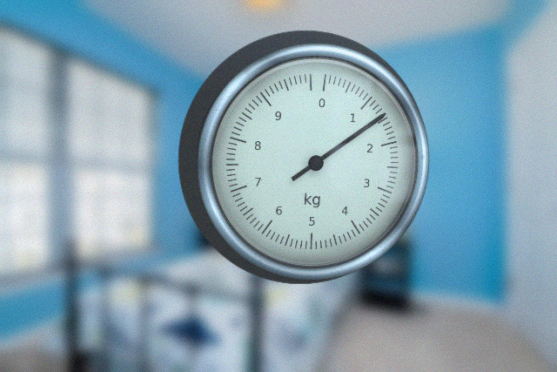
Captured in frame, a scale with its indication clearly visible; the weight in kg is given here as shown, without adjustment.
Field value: 1.4 kg
